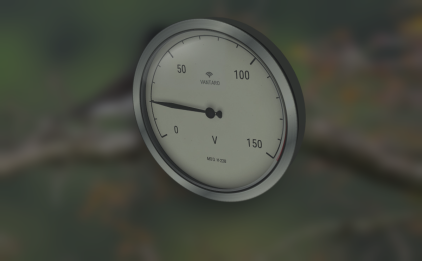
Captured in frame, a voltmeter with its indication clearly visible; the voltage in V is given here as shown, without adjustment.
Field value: 20 V
